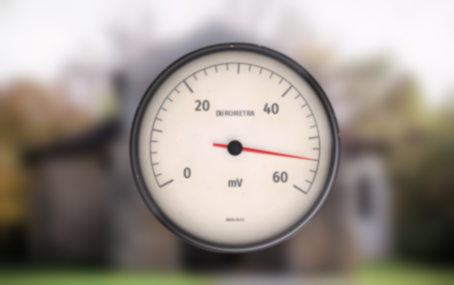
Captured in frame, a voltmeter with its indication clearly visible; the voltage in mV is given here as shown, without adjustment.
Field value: 54 mV
